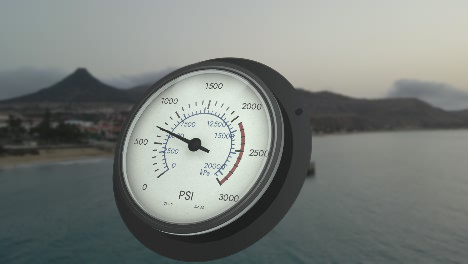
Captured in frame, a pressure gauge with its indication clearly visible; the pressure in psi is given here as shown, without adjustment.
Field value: 700 psi
